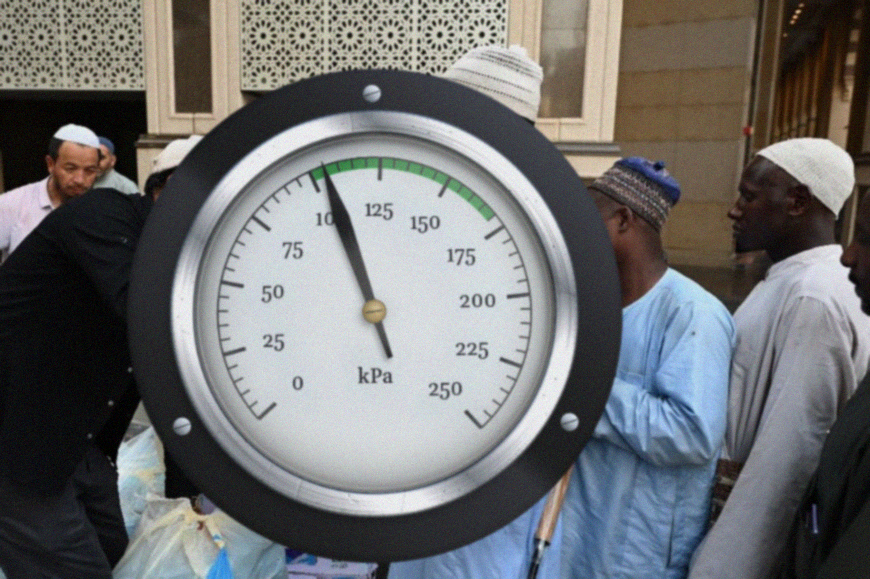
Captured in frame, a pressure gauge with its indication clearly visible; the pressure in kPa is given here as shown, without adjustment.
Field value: 105 kPa
